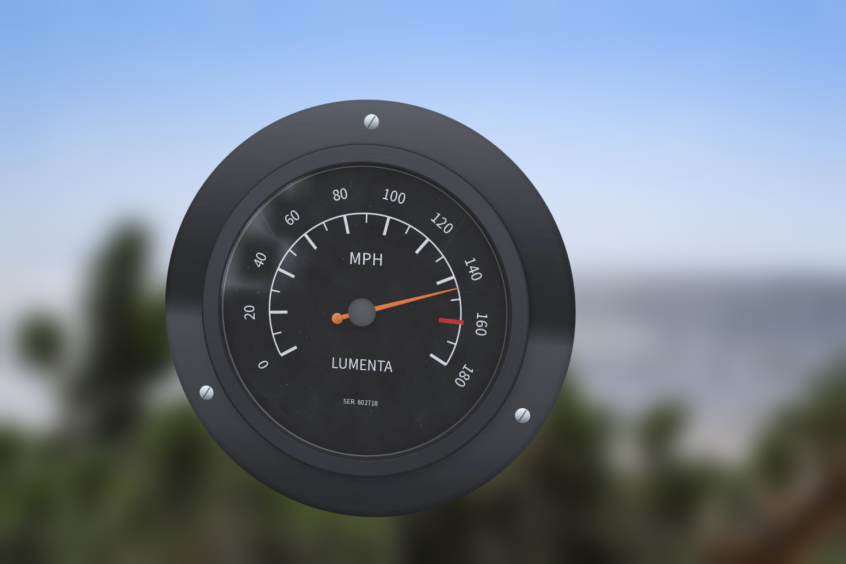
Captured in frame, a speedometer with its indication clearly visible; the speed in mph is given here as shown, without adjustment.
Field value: 145 mph
